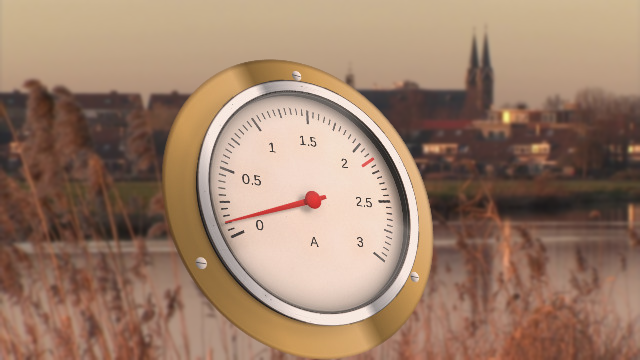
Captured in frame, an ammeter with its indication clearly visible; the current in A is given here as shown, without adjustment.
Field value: 0.1 A
